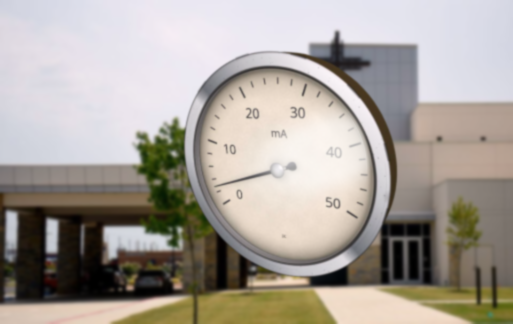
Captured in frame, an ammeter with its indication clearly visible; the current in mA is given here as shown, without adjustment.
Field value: 3 mA
